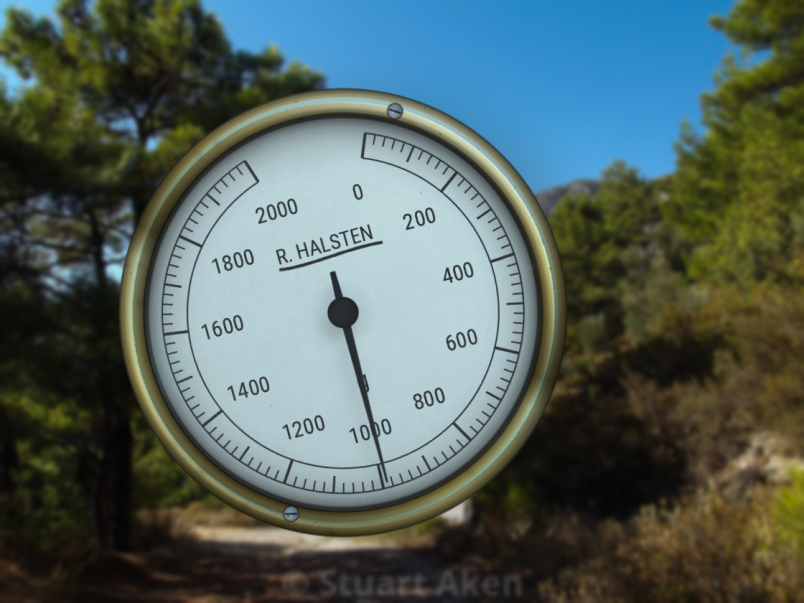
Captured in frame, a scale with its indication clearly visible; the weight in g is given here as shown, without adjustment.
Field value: 990 g
